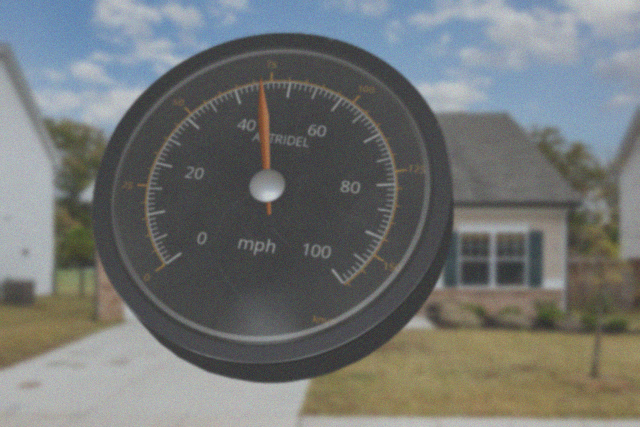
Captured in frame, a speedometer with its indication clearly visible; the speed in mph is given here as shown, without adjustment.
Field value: 45 mph
